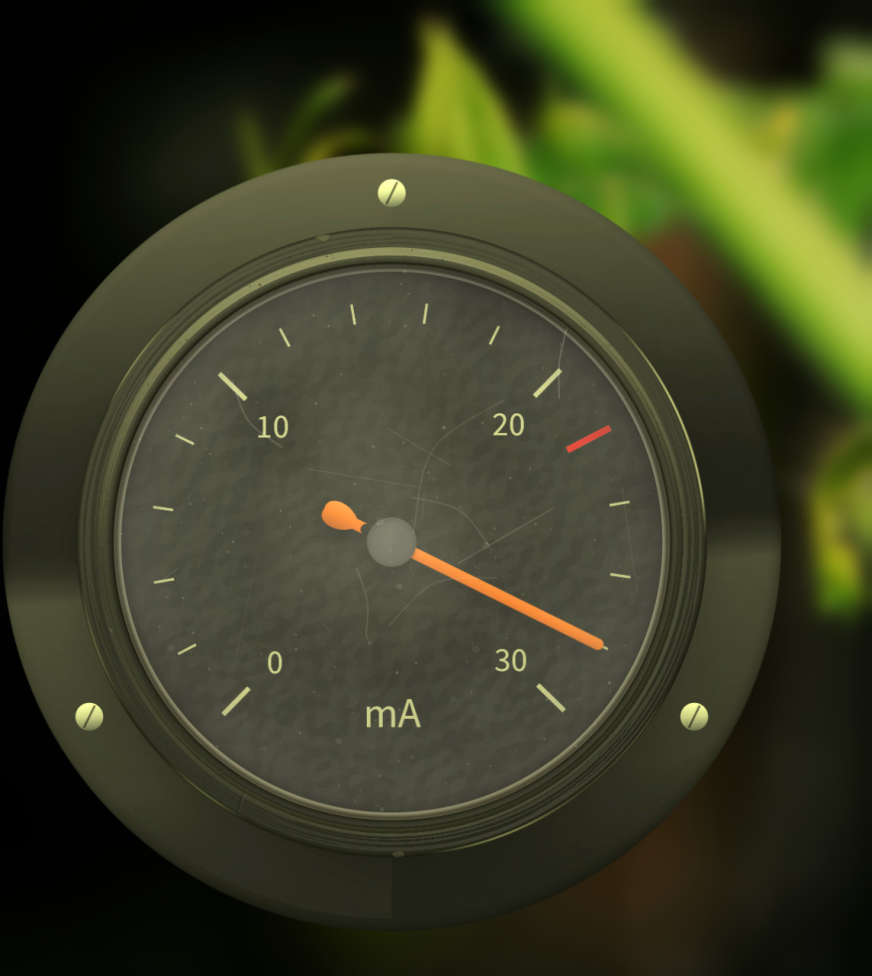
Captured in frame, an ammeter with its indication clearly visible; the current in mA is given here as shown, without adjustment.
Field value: 28 mA
